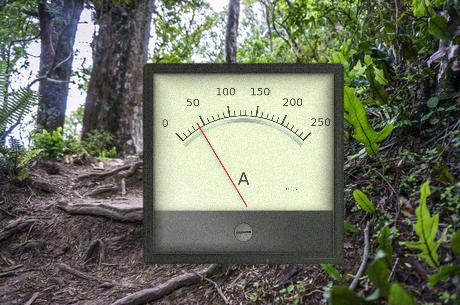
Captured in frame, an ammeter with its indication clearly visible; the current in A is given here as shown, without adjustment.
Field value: 40 A
